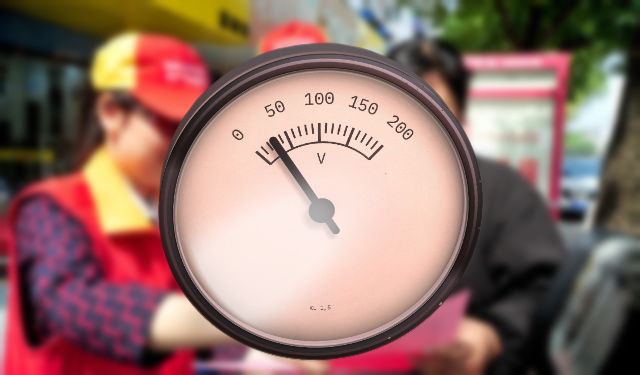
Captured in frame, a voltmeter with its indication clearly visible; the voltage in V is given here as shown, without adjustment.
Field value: 30 V
